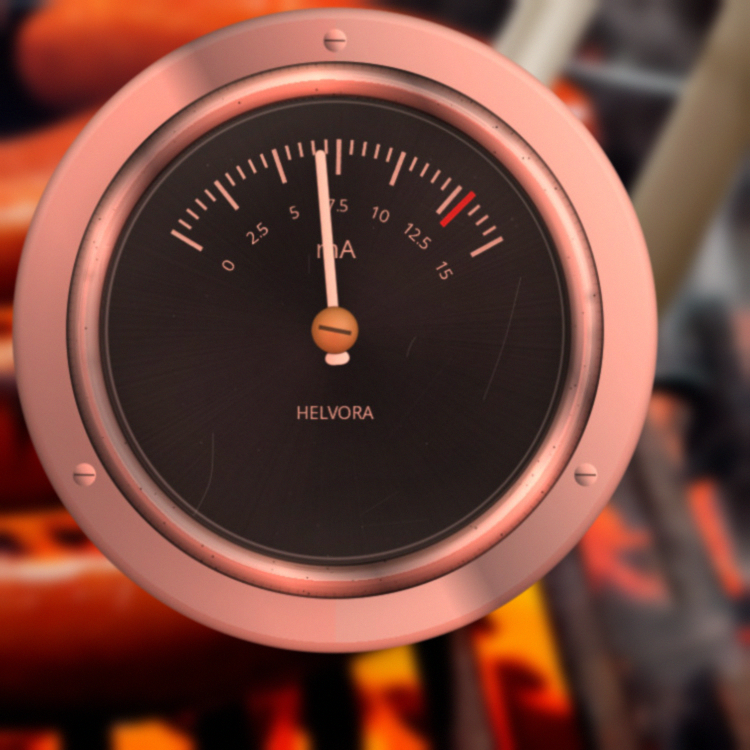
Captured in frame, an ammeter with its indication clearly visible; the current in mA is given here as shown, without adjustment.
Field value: 6.75 mA
